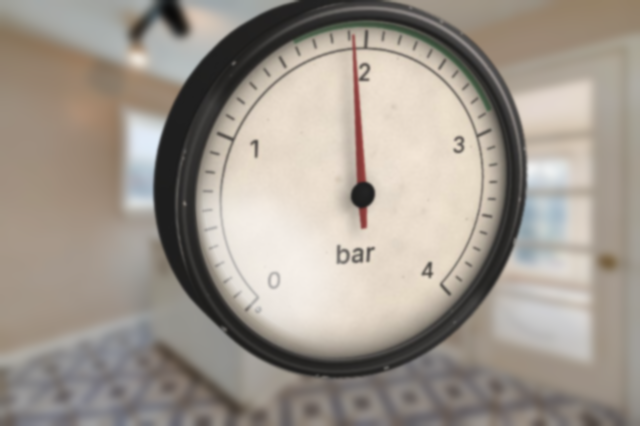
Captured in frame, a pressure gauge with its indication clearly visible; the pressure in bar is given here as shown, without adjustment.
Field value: 1.9 bar
